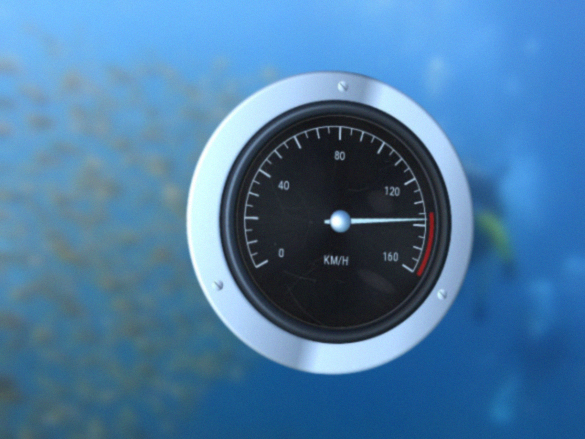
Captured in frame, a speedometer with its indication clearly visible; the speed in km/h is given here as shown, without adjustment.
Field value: 137.5 km/h
